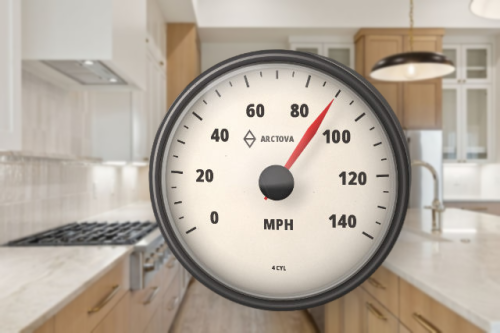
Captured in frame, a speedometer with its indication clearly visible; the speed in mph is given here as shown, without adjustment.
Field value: 90 mph
